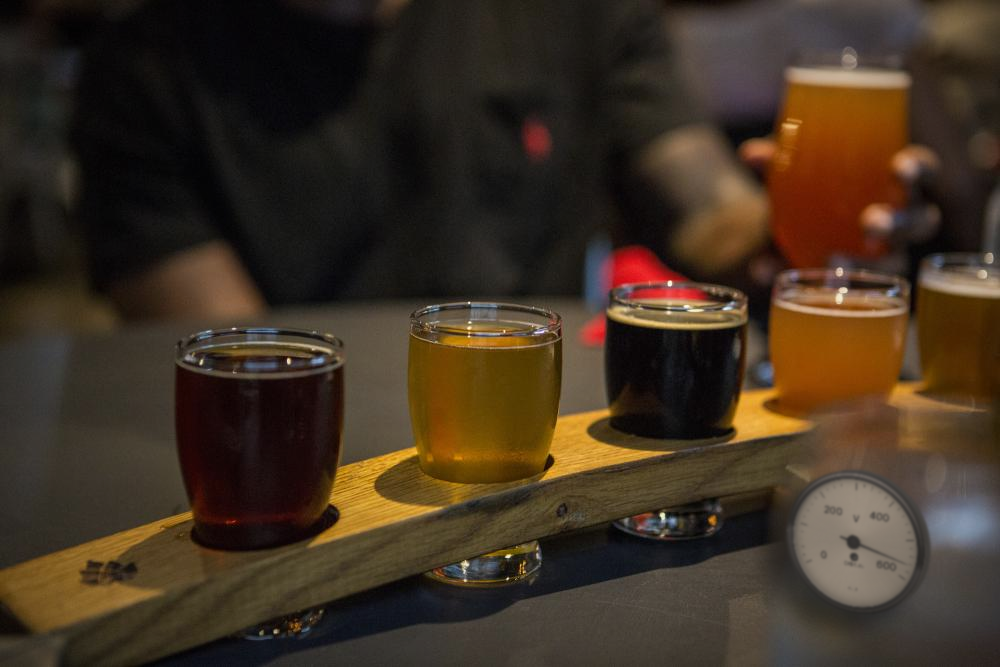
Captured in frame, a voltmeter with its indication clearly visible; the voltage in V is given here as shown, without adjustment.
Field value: 560 V
